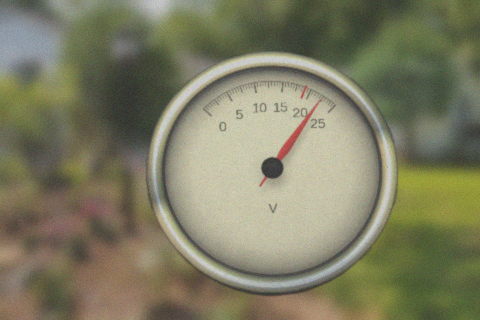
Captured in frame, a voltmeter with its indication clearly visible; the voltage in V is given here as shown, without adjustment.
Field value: 22.5 V
